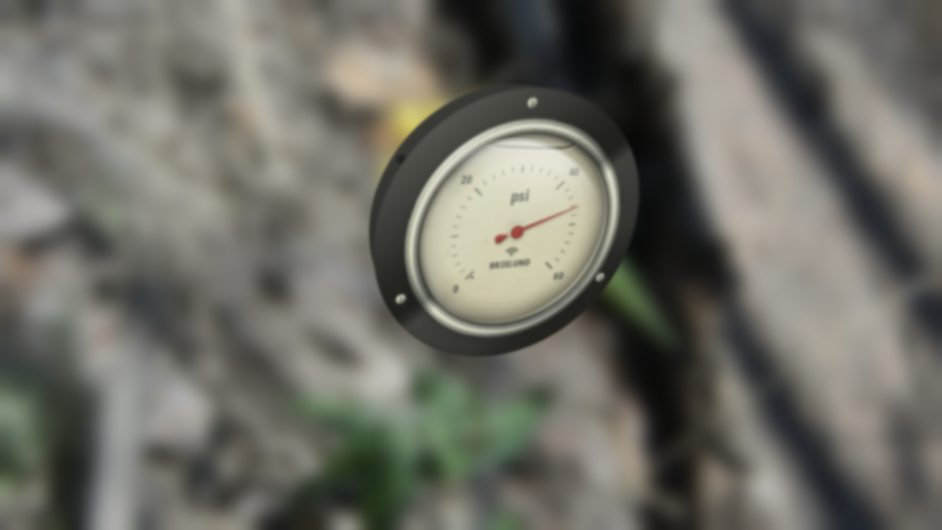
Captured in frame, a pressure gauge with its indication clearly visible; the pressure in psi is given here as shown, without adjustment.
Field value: 46 psi
